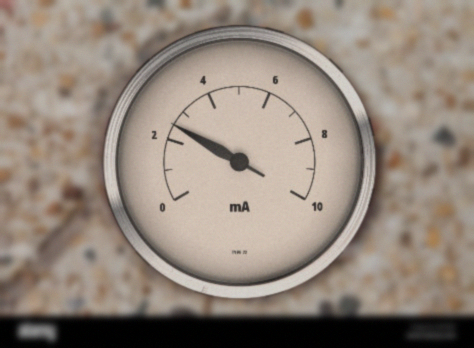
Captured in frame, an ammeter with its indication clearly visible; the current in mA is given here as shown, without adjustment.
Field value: 2.5 mA
